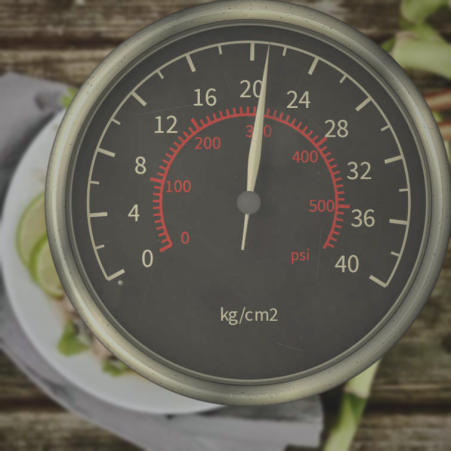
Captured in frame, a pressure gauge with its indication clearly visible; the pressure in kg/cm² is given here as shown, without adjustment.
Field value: 21 kg/cm²
